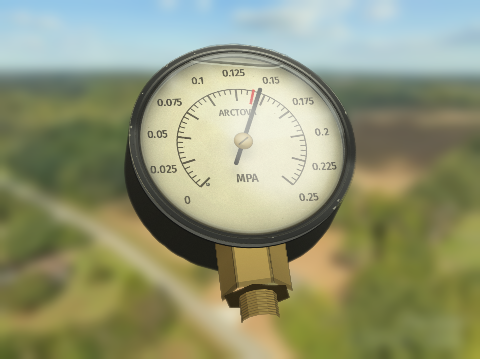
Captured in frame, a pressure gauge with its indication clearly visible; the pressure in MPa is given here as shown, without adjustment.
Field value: 0.145 MPa
